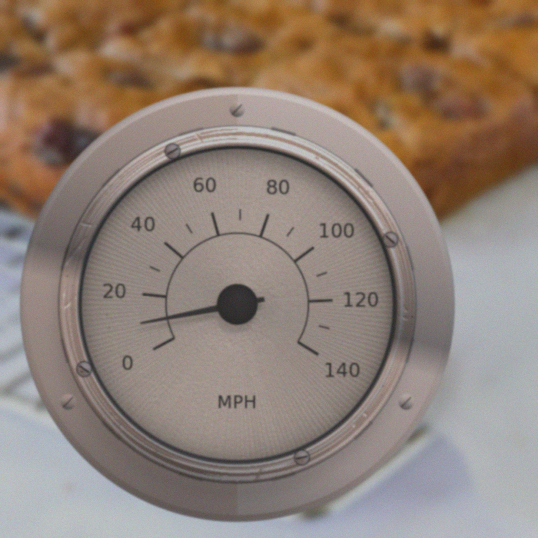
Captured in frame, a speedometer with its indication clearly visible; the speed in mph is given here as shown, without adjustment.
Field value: 10 mph
